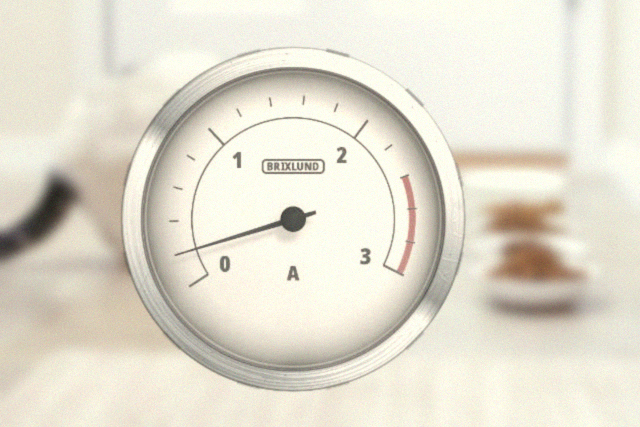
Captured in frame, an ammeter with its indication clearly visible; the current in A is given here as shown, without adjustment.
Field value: 0.2 A
